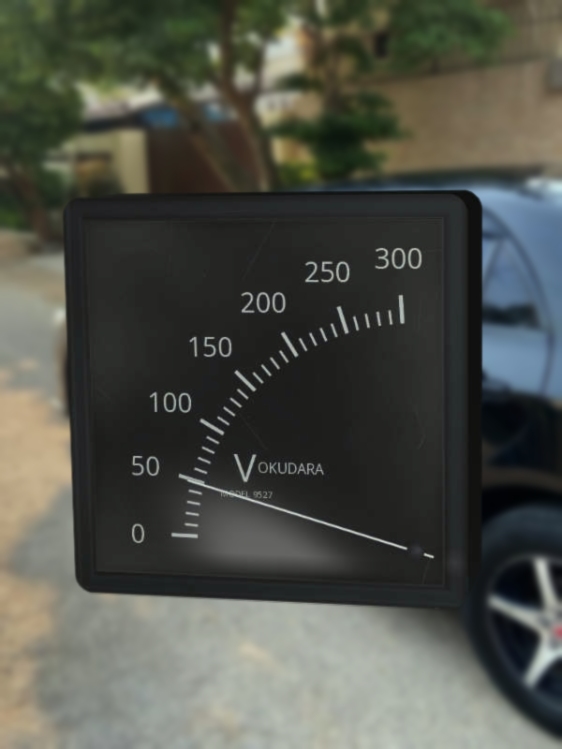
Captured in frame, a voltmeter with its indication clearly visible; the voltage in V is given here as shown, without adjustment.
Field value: 50 V
